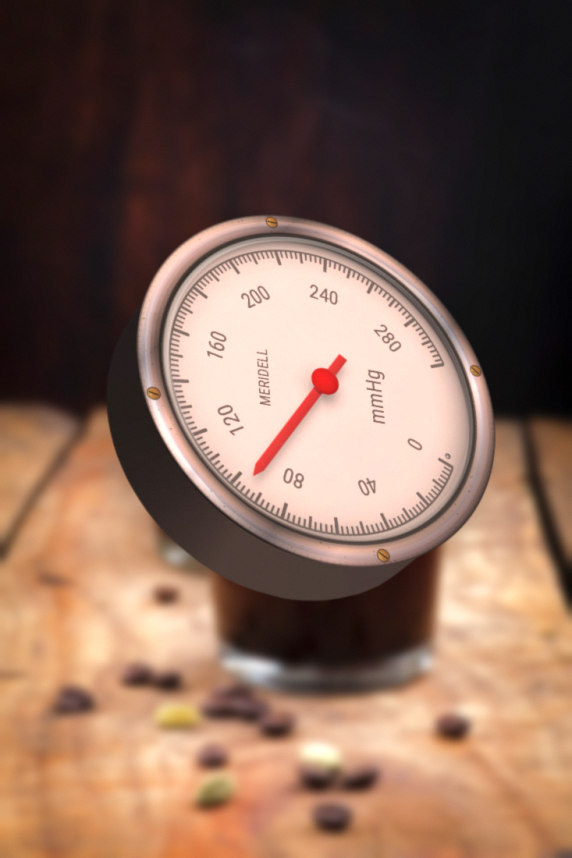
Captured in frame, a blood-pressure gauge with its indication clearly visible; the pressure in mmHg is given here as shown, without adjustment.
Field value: 96 mmHg
